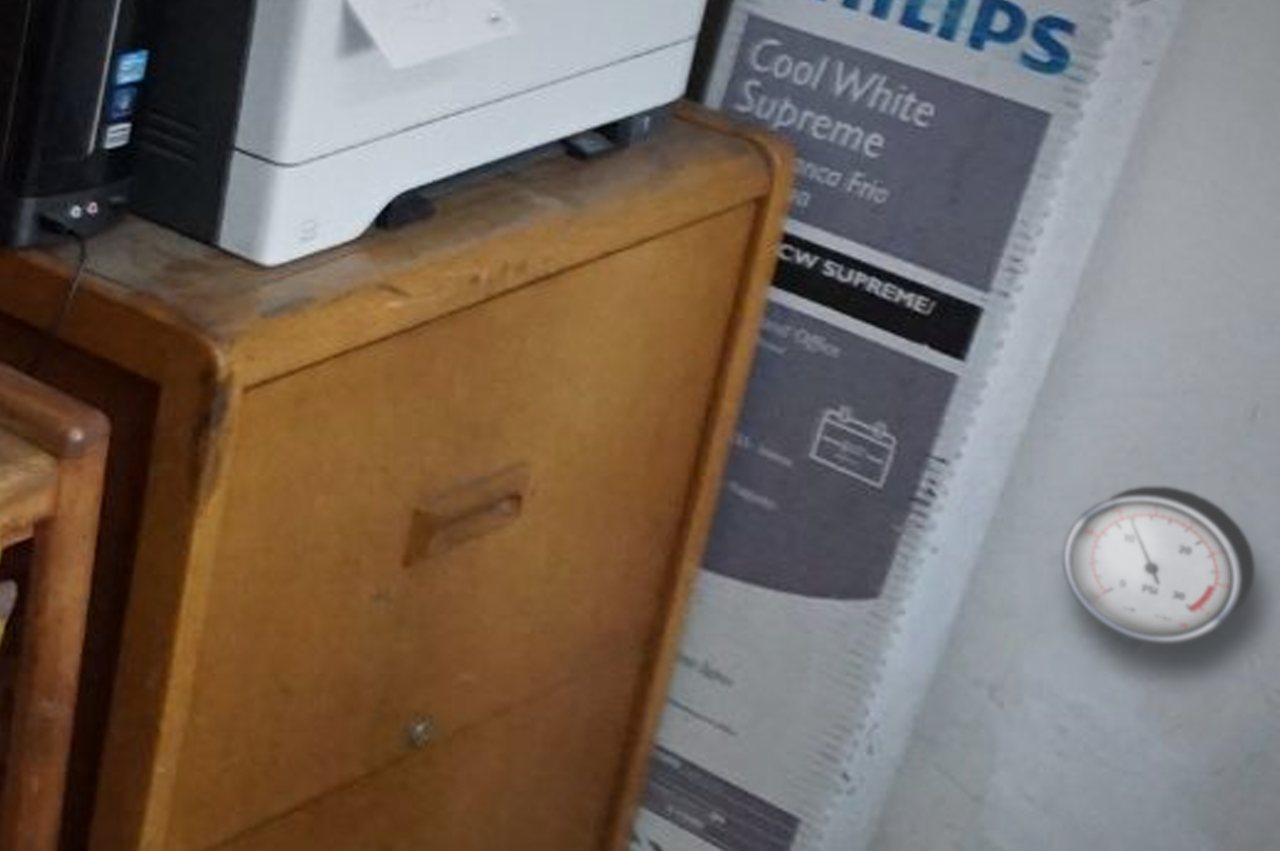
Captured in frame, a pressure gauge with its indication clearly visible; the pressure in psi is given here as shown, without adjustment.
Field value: 12 psi
